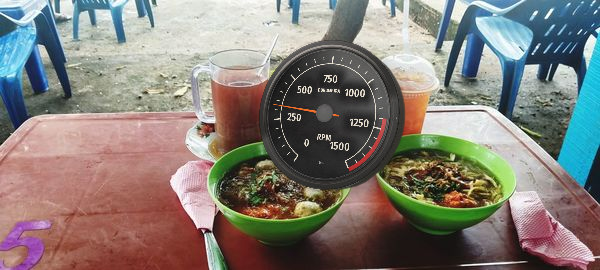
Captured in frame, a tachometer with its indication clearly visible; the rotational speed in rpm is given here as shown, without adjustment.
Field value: 325 rpm
